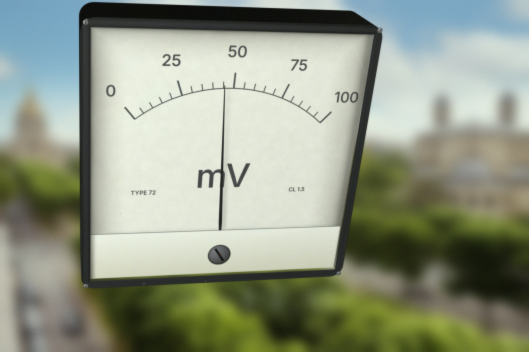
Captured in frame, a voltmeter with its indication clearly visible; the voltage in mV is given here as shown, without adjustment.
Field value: 45 mV
